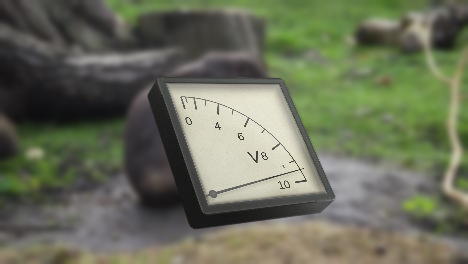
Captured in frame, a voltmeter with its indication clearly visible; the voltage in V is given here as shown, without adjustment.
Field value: 9.5 V
